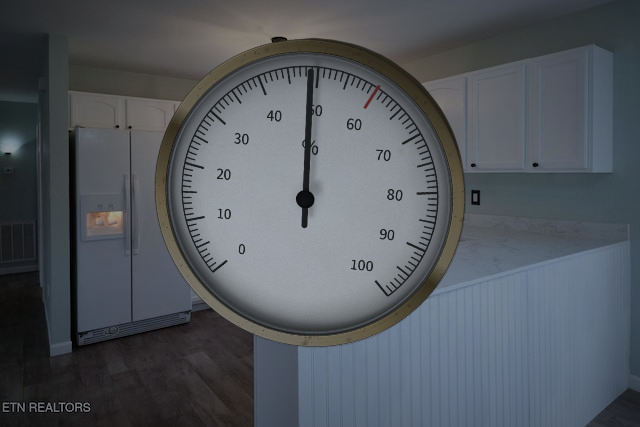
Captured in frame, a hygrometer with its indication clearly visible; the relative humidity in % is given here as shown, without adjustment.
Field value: 49 %
